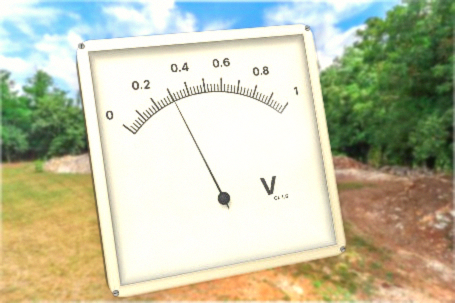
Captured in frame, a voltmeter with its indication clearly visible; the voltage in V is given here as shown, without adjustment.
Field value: 0.3 V
